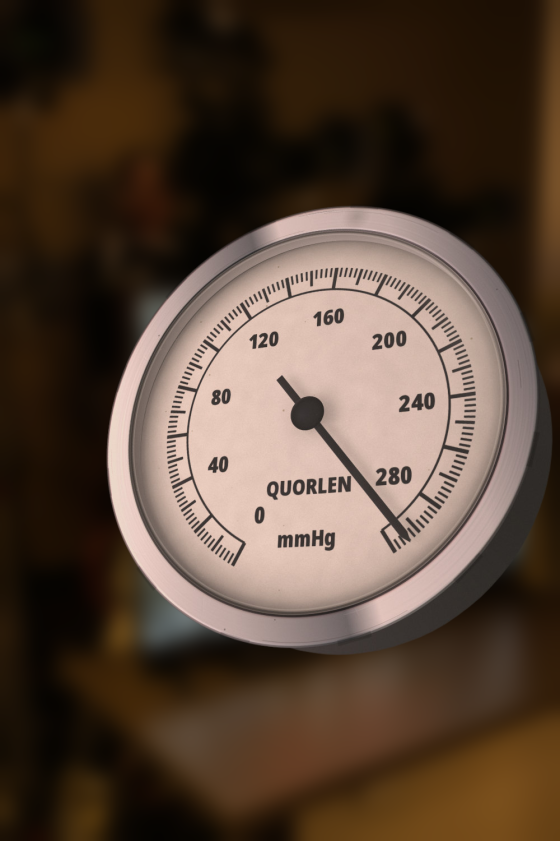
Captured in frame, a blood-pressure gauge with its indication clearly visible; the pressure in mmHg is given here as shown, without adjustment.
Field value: 294 mmHg
